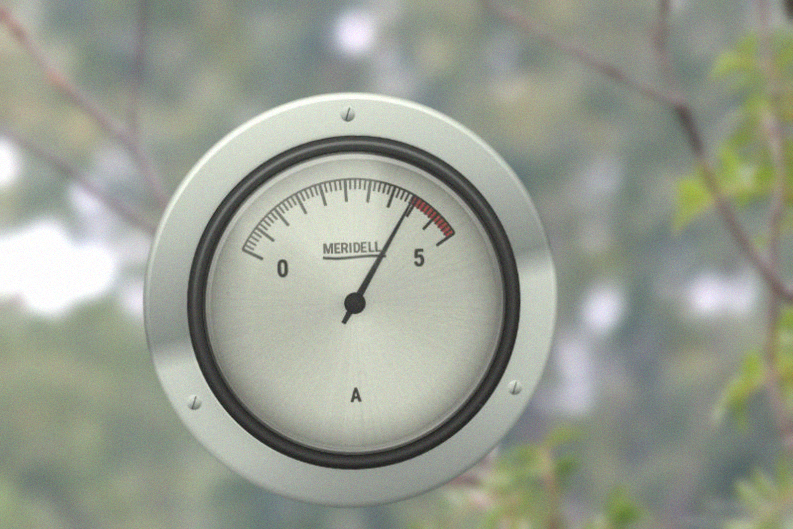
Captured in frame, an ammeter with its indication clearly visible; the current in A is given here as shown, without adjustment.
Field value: 3.9 A
